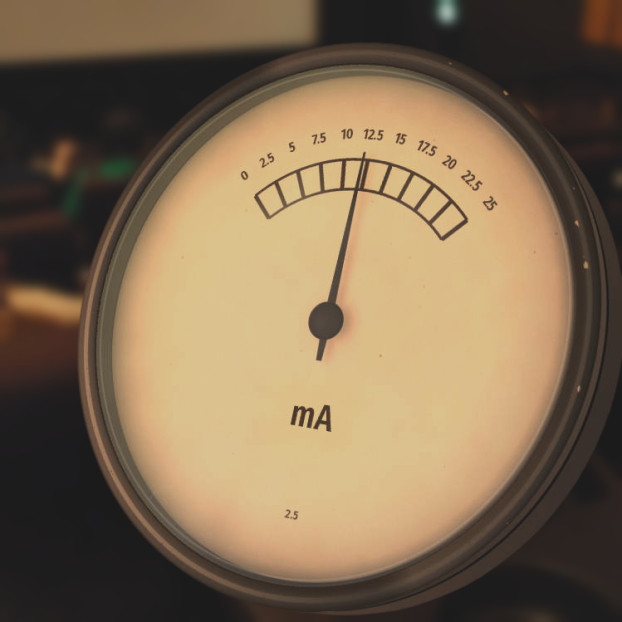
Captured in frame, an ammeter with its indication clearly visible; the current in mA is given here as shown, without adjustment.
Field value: 12.5 mA
